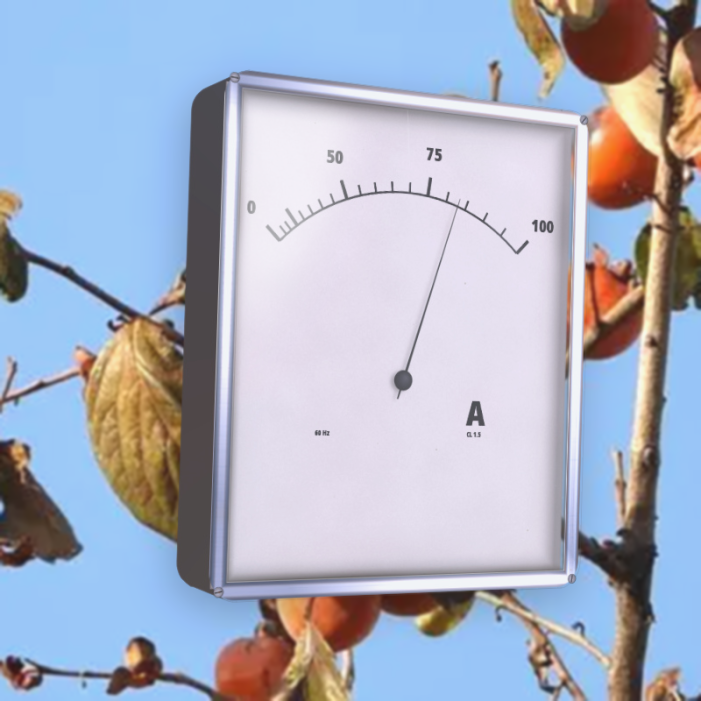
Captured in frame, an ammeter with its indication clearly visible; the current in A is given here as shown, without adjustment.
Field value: 82.5 A
